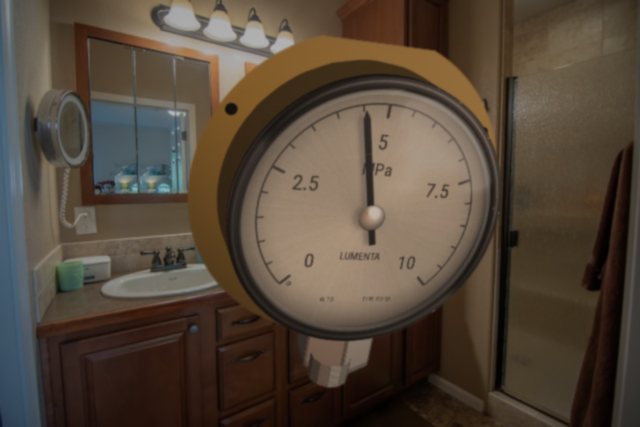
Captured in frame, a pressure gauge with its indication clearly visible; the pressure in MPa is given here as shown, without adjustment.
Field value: 4.5 MPa
